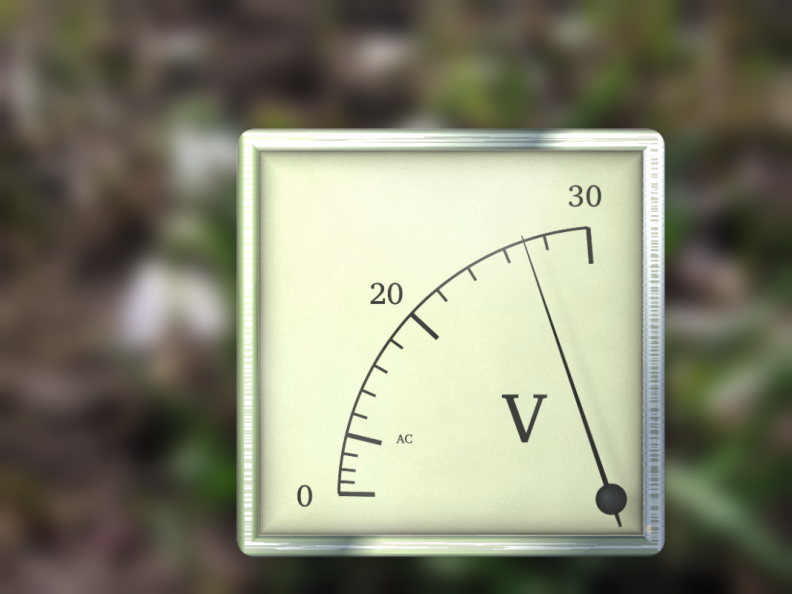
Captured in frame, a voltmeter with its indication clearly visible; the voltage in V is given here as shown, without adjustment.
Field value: 27 V
